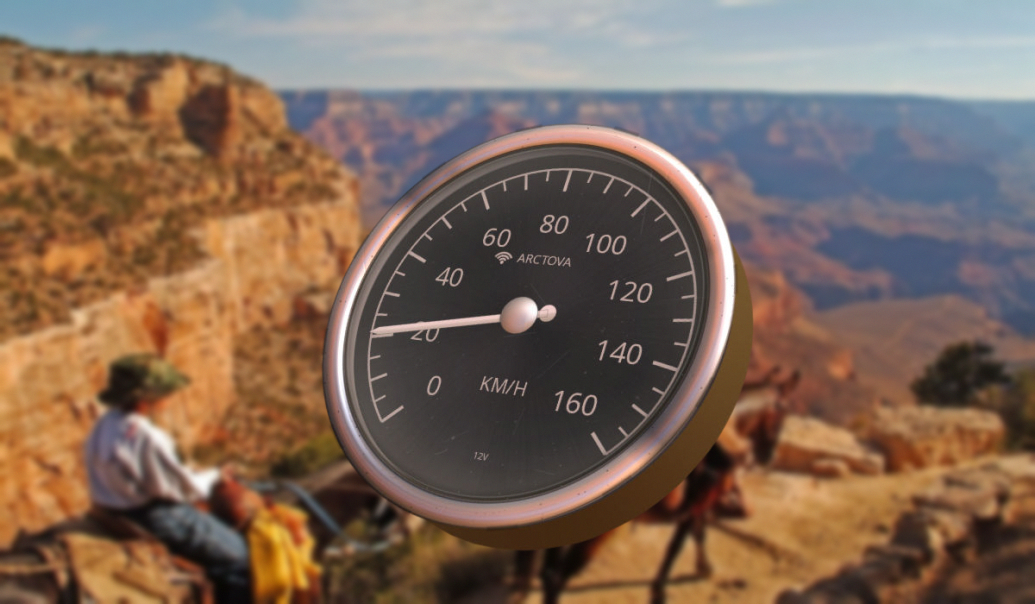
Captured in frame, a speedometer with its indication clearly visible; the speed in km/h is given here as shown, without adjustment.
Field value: 20 km/h
